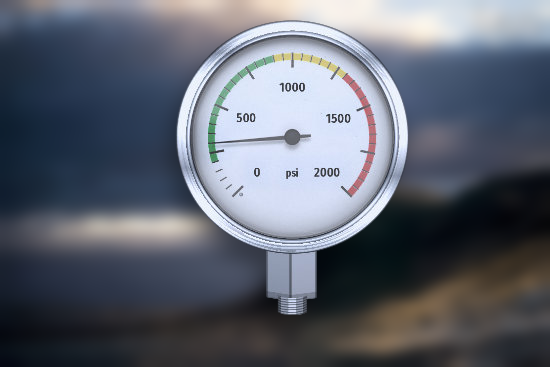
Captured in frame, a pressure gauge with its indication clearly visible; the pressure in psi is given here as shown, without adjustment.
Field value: 300 psi
